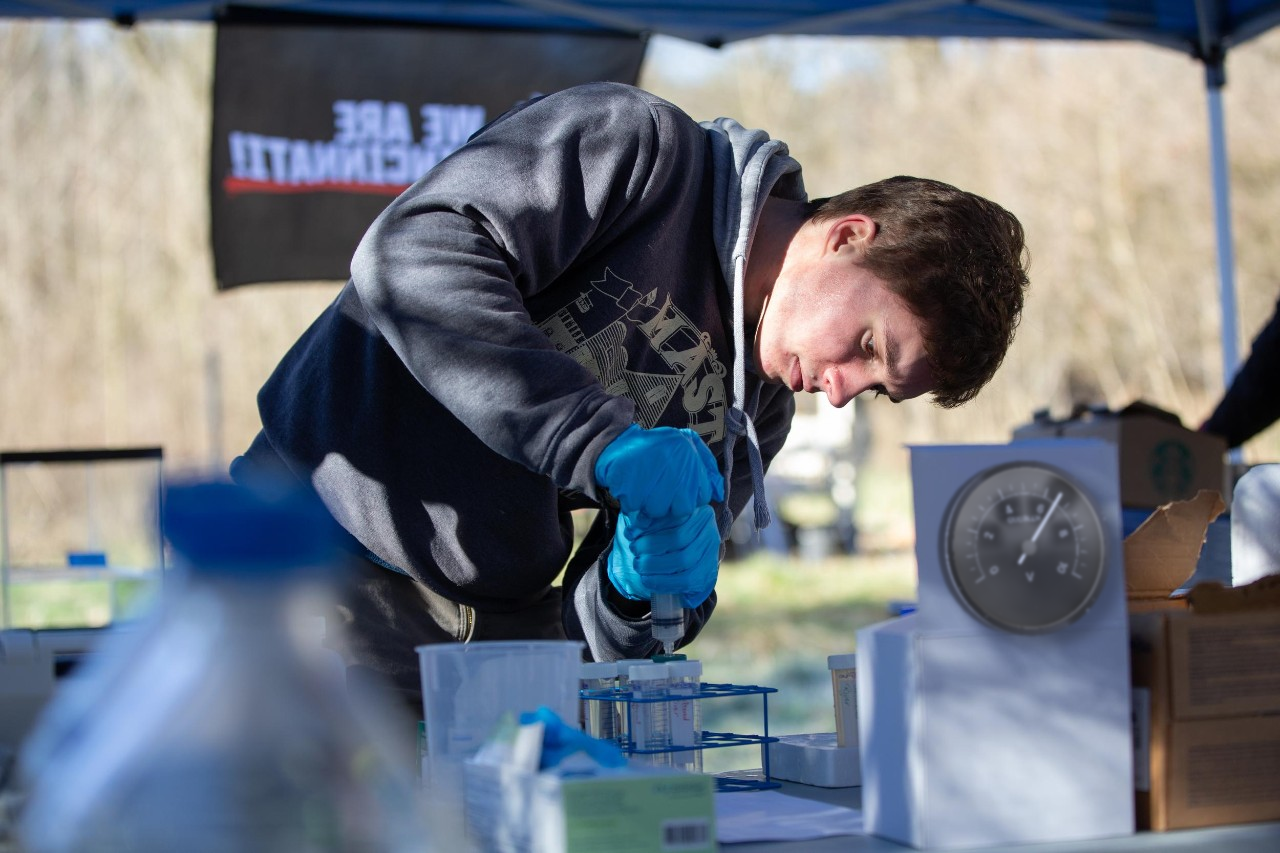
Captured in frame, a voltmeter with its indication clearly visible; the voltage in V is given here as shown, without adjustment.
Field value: 6.5 V
